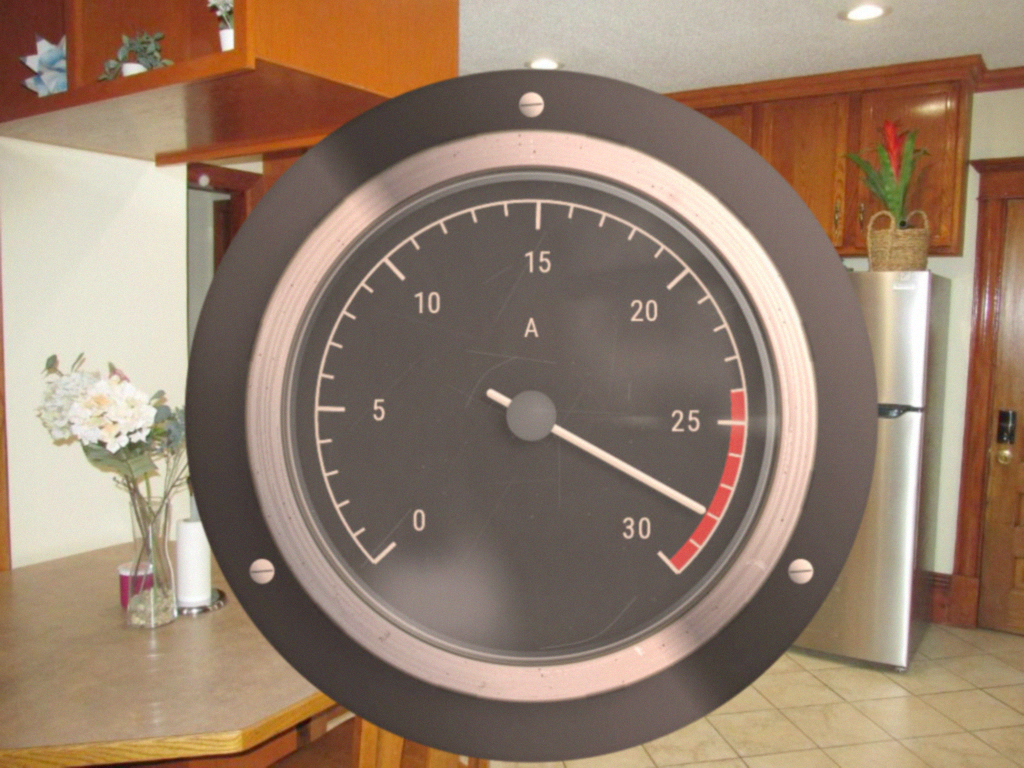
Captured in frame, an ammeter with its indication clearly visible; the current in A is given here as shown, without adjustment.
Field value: 28 A
